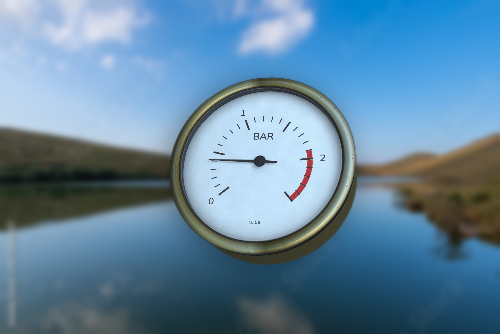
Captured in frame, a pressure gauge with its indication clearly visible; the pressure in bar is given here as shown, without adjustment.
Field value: 0.4 bar
